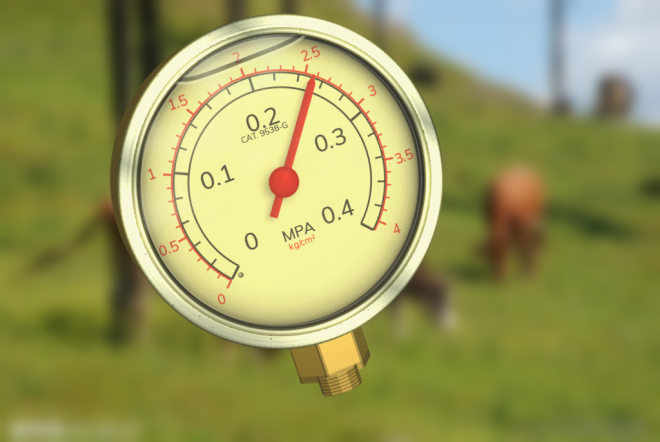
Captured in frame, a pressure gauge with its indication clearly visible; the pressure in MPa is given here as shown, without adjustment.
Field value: 0.25 MPa
